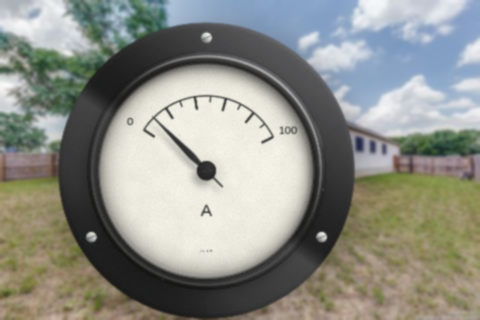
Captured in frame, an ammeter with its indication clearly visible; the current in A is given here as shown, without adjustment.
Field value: 10 A
